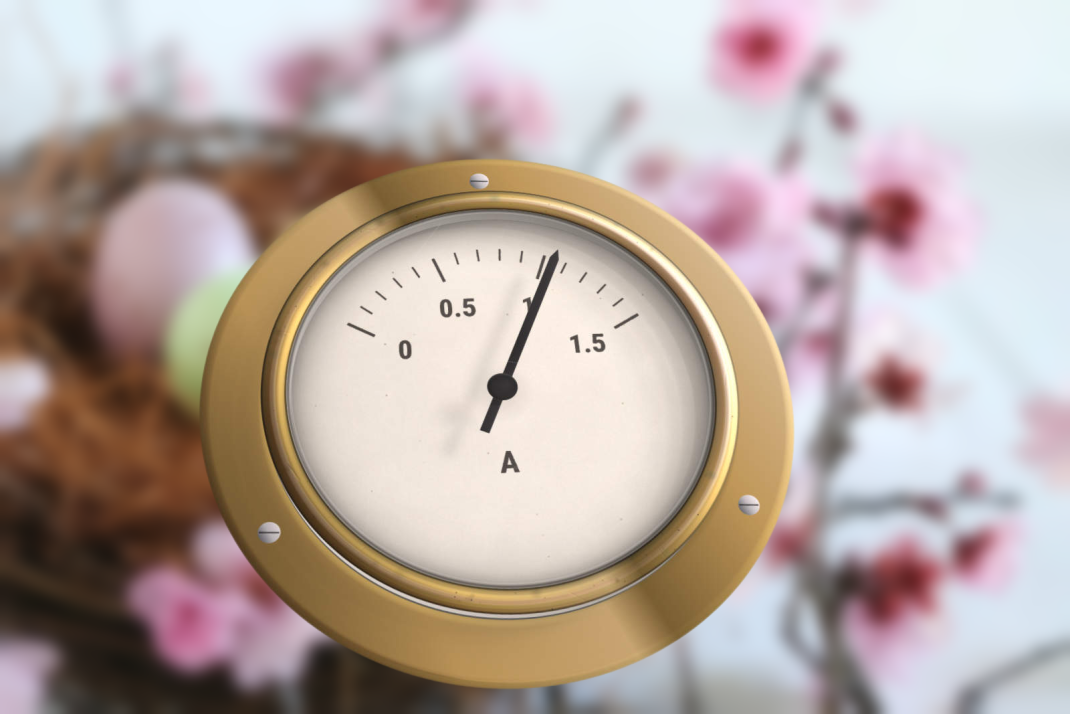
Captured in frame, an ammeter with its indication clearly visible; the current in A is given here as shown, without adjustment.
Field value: 1.05 A
